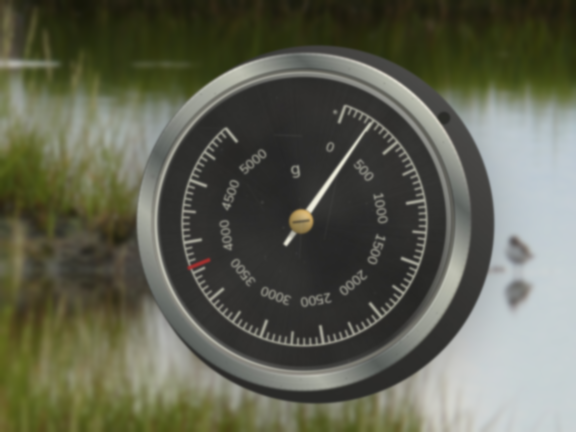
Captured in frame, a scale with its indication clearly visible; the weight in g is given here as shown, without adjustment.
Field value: 250 g
